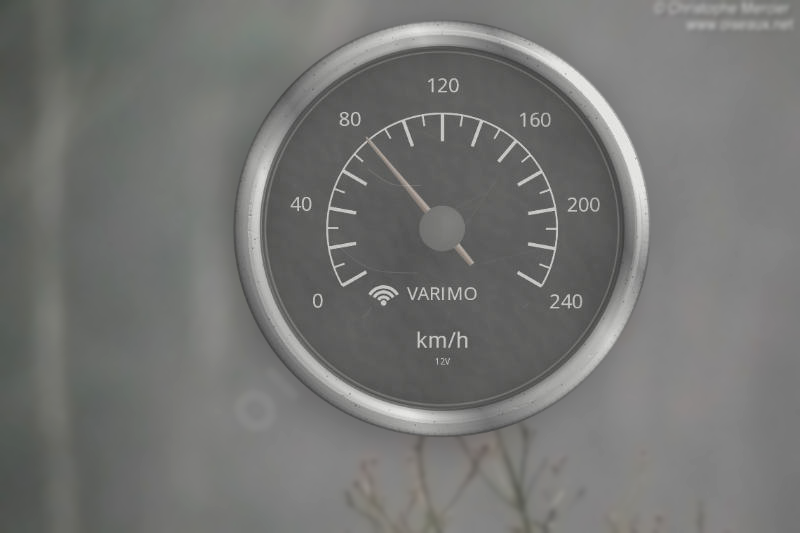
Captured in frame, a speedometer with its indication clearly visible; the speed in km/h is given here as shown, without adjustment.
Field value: 80 km/h
